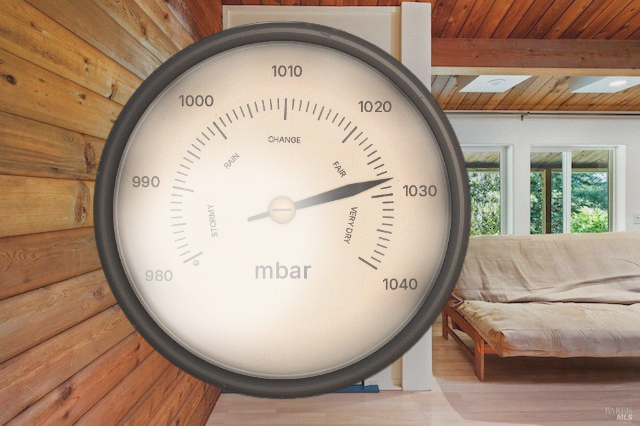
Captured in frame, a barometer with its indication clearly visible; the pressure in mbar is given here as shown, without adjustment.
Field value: 1028 mbar
